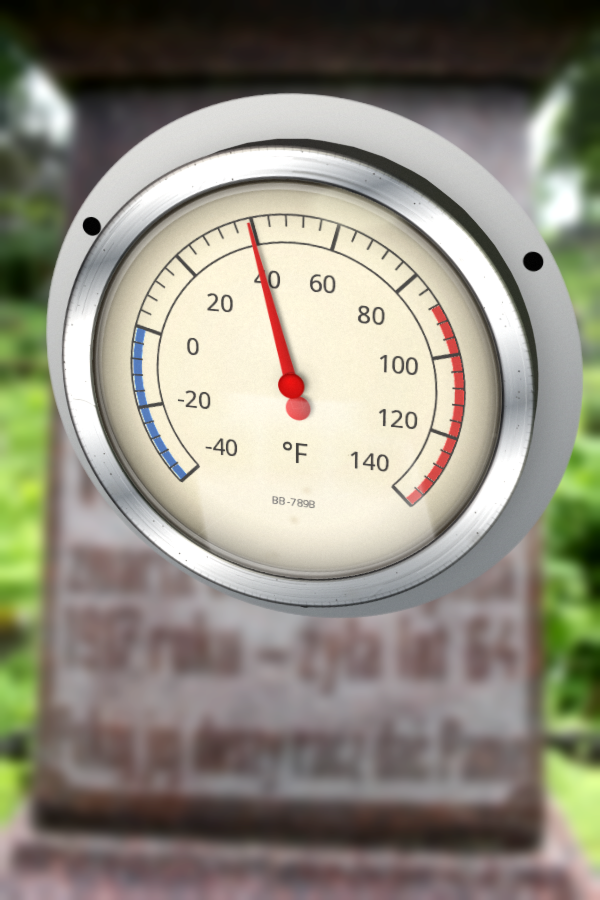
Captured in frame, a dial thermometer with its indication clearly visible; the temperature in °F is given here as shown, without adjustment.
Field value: 40 °F
